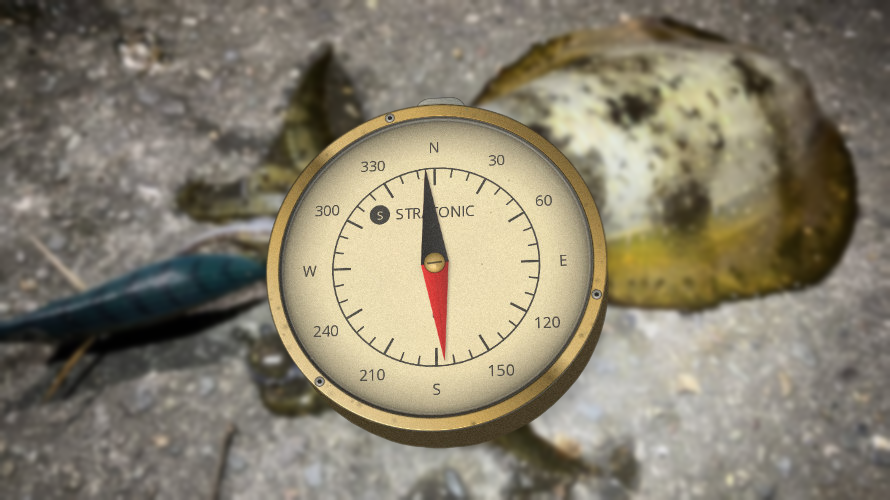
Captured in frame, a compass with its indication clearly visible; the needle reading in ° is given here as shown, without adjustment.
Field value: 175 °
